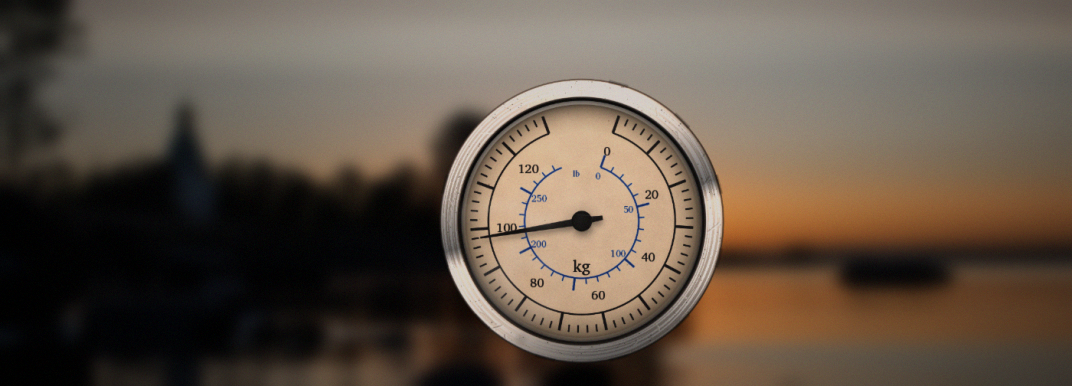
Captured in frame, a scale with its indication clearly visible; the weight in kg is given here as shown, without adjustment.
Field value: 98 kg
